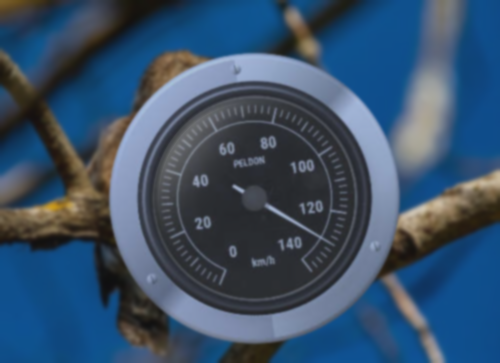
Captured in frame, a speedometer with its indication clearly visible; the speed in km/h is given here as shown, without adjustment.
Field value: 130 km/h
